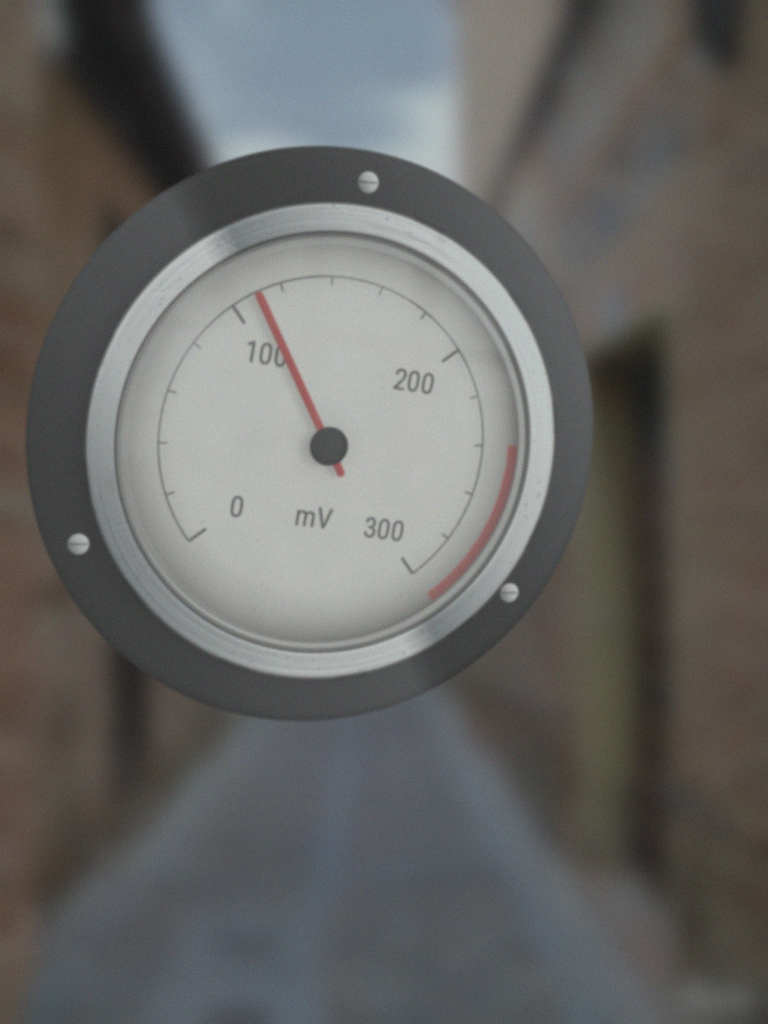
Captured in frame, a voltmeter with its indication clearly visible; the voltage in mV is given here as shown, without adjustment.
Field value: 110 mV
